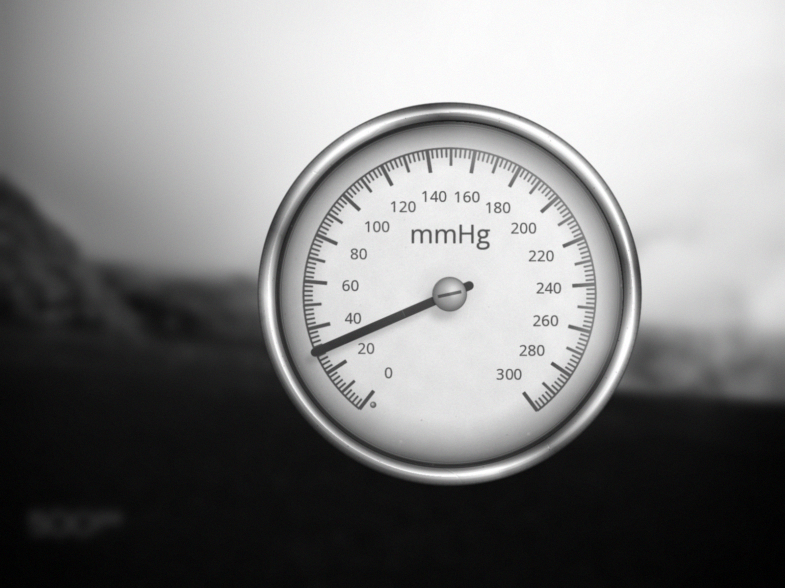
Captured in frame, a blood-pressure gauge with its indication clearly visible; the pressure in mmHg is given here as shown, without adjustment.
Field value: 30 mmHg
